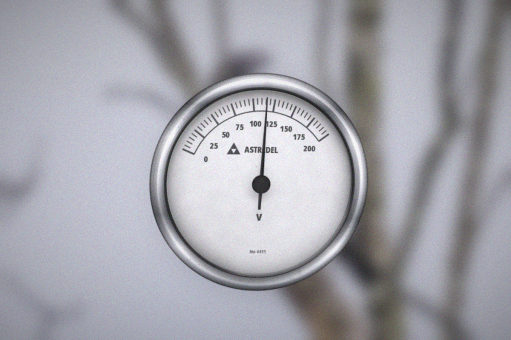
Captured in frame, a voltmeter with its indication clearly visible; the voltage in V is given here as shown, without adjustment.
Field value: 115 V
